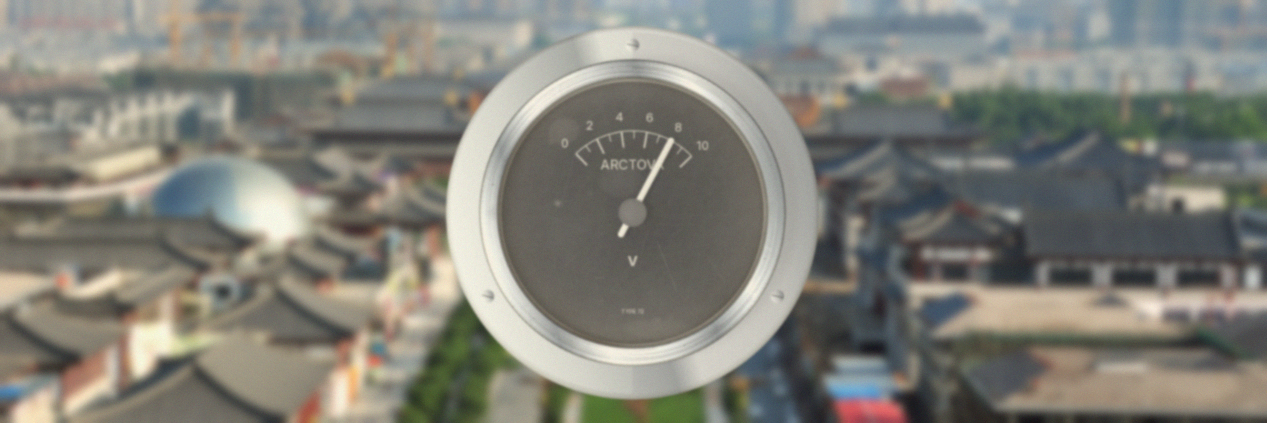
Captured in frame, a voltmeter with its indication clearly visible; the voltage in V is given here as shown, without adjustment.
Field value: 8 V
